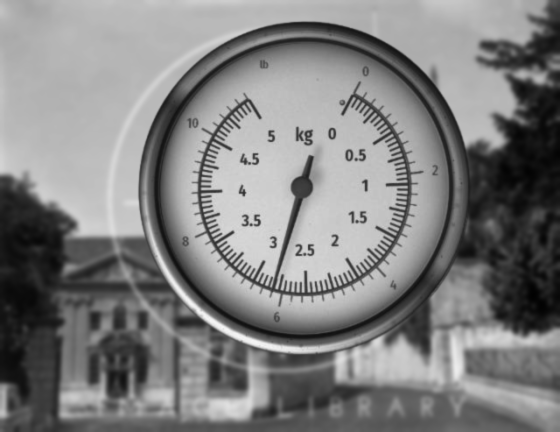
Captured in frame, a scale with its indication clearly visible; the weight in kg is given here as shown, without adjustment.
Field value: 2.8 kg
